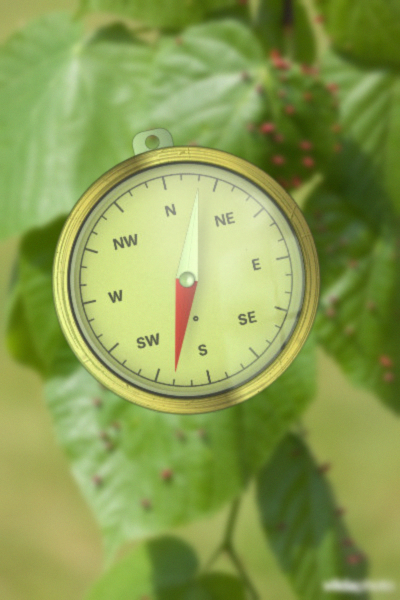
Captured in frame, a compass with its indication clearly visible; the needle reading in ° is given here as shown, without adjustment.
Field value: 200 °
